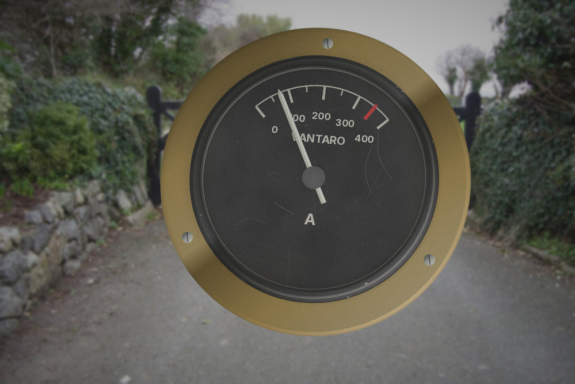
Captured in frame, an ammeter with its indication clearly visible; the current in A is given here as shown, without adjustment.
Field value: 75 A
